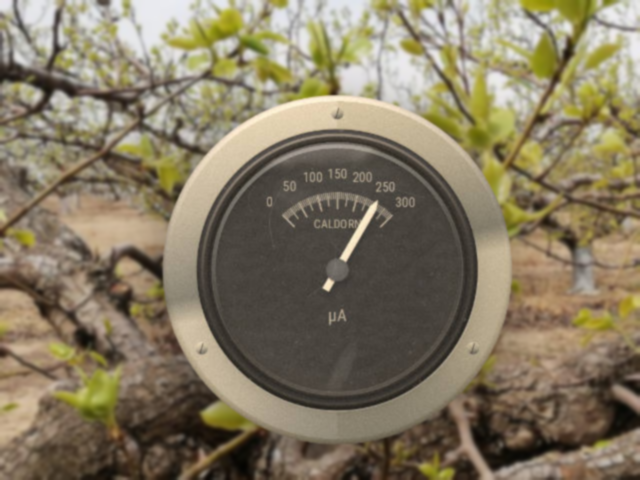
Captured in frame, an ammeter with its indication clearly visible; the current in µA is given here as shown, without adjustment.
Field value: 250 µA
